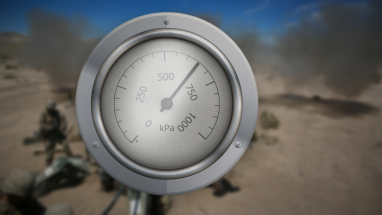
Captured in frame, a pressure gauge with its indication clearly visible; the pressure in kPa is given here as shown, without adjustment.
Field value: 650 kPa
